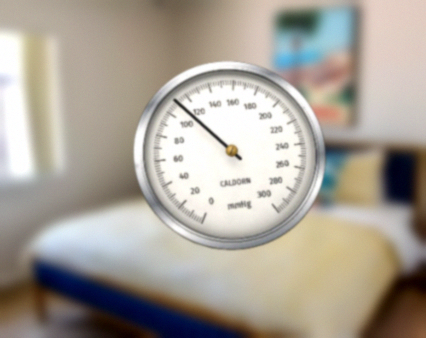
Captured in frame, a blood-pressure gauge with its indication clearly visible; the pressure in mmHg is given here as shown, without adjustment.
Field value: 110 mmHg
